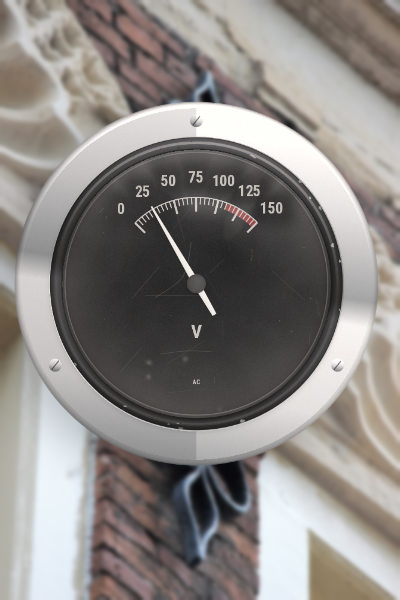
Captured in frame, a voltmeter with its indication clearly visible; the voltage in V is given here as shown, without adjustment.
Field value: 25 V
